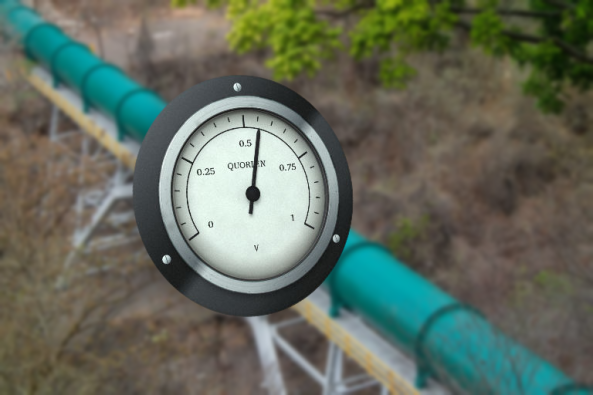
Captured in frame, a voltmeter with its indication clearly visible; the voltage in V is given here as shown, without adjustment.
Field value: 0.55 V
